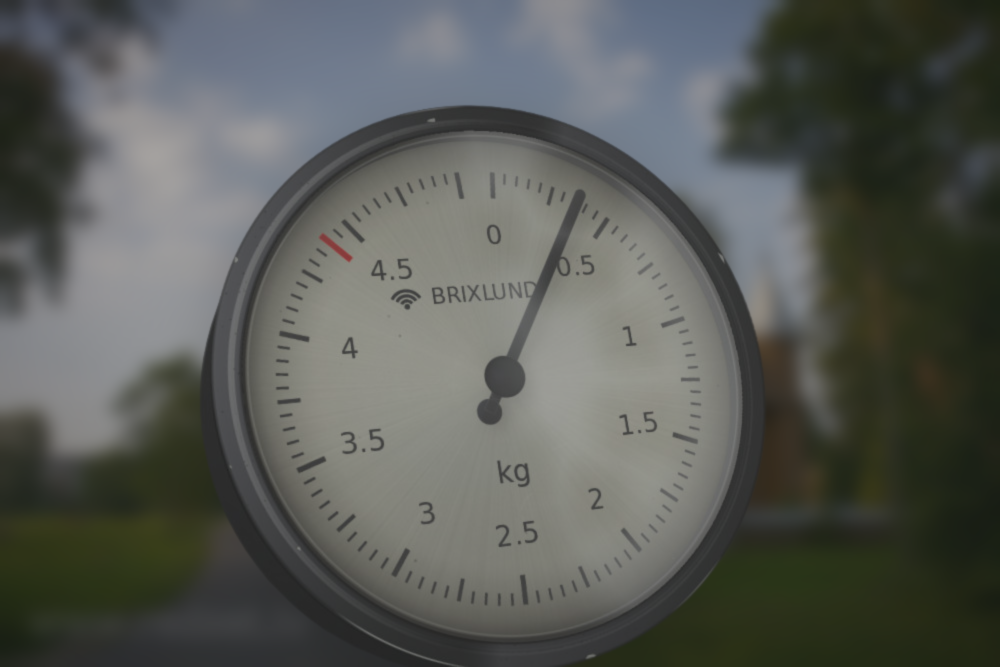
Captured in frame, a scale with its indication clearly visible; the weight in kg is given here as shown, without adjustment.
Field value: 0.35 kg
